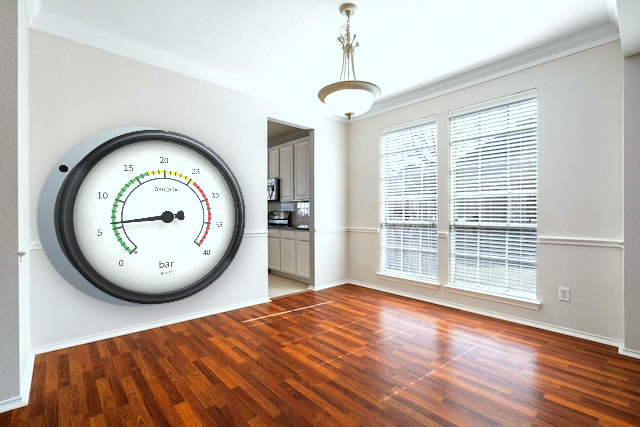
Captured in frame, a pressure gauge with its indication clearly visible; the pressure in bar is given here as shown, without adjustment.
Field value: 6 bar
